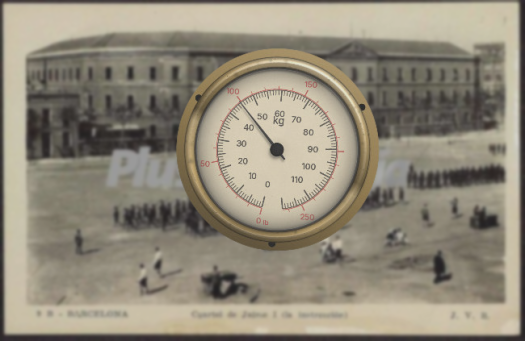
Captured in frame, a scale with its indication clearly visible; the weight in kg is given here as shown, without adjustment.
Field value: 45 kg
